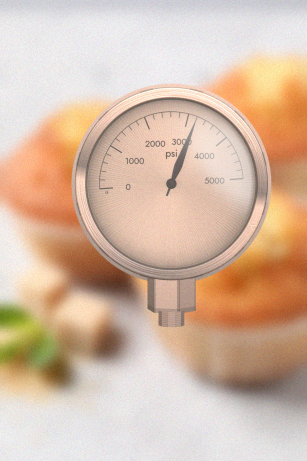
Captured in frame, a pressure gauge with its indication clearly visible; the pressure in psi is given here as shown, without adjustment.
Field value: 3200 psi
